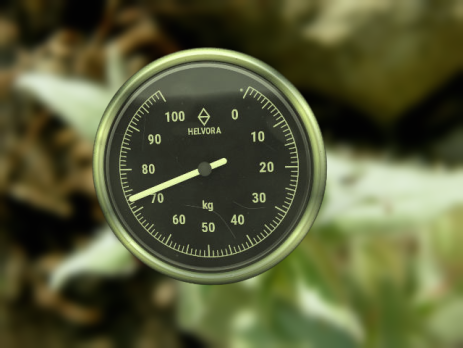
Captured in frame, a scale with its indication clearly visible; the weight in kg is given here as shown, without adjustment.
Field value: 73 kg
